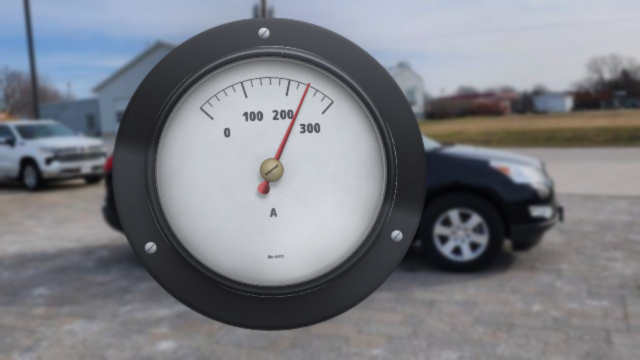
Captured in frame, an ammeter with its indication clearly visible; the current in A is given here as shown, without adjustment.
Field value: 240 A
